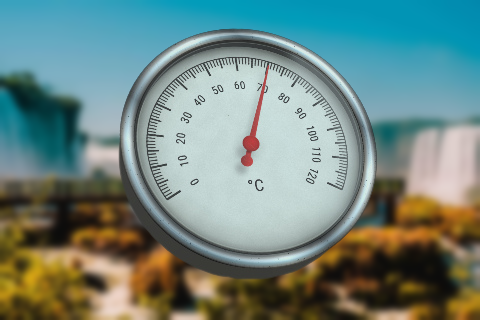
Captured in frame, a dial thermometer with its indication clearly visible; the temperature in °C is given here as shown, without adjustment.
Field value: 70 °C
